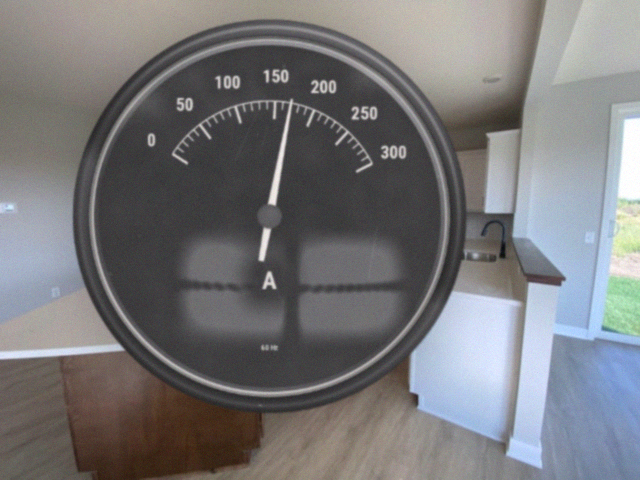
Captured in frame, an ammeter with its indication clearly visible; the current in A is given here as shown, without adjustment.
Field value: 170 A
